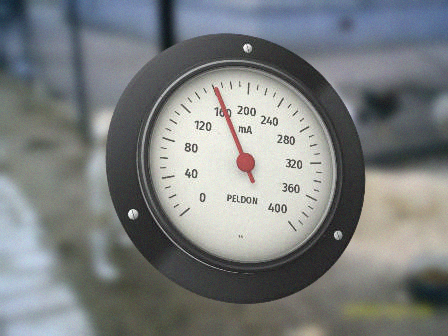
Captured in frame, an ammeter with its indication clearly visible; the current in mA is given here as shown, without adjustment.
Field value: 160 mA
